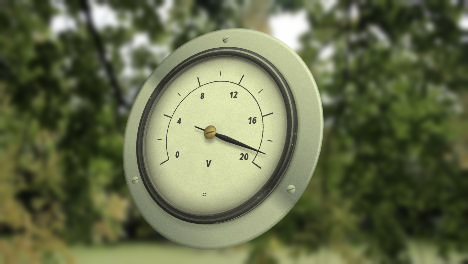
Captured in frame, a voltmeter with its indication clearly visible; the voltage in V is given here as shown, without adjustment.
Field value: 19 V
